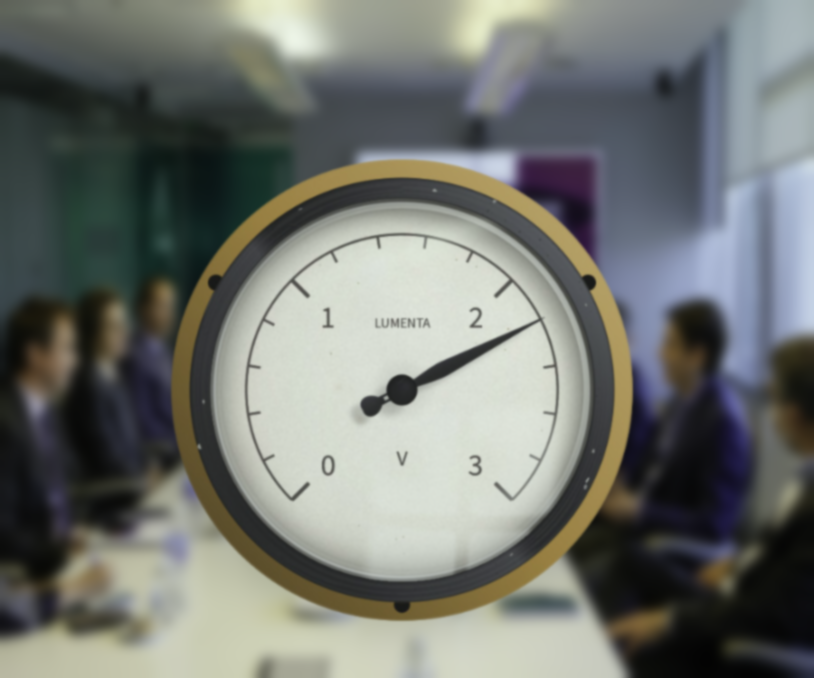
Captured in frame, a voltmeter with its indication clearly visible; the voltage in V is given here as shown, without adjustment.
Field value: 2.2 V
